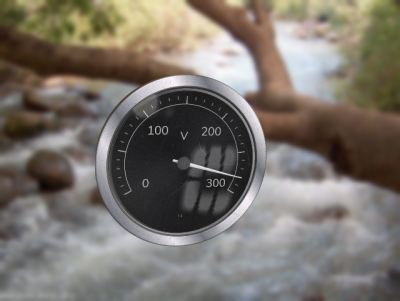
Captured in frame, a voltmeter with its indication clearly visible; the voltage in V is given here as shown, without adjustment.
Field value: 280 V
